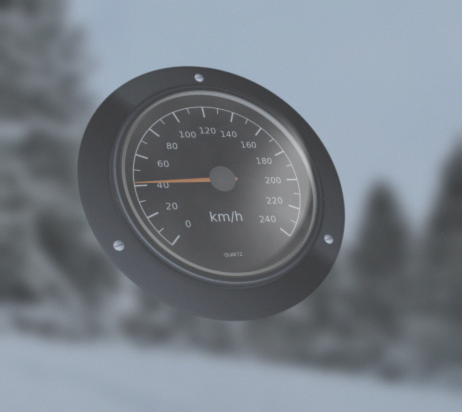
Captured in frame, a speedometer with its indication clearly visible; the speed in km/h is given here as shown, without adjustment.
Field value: 40 km/h
